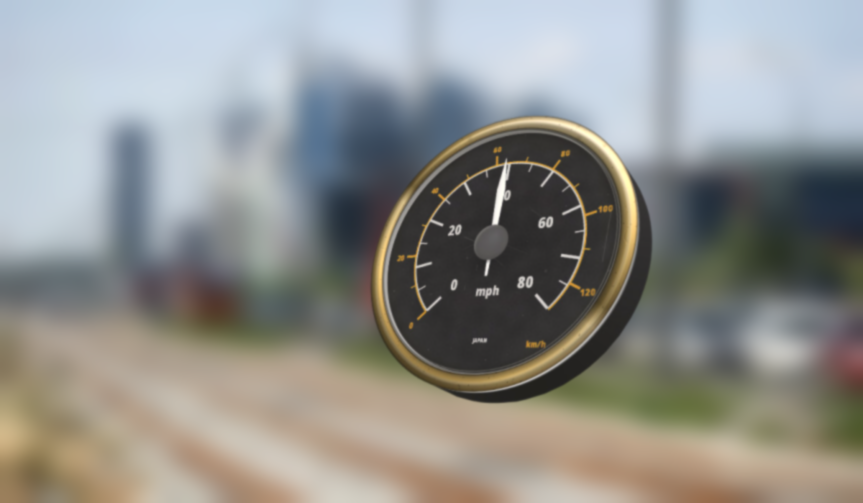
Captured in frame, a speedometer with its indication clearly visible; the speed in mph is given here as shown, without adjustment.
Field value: 40 mph
